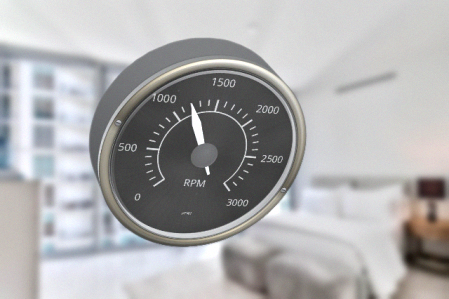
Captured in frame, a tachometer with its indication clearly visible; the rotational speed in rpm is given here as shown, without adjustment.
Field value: 1200 rpm
